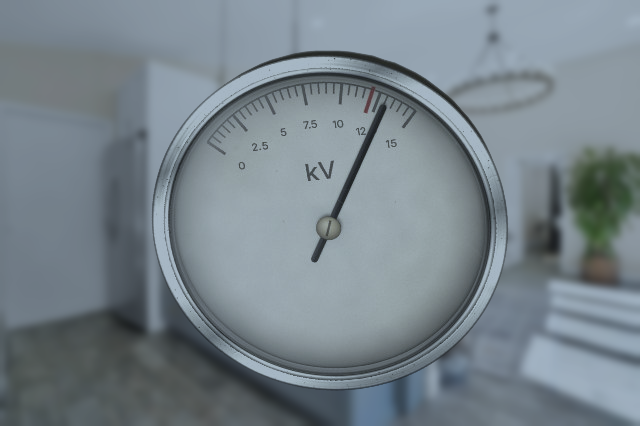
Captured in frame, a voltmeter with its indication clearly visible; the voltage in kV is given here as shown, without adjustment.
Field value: 13 kV
